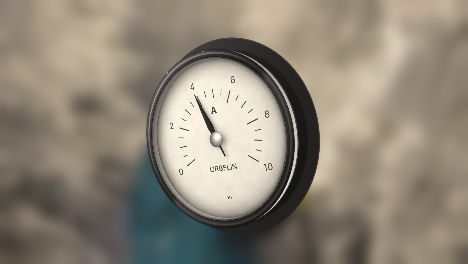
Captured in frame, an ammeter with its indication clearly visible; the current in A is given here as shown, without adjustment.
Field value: 4 A
